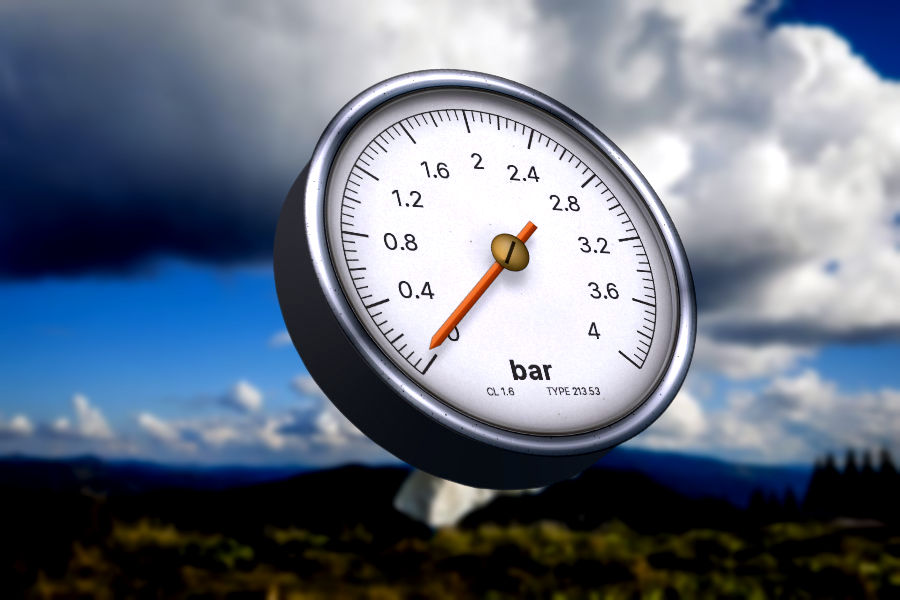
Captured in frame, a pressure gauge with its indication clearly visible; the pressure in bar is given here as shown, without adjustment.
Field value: 0.05 bar
